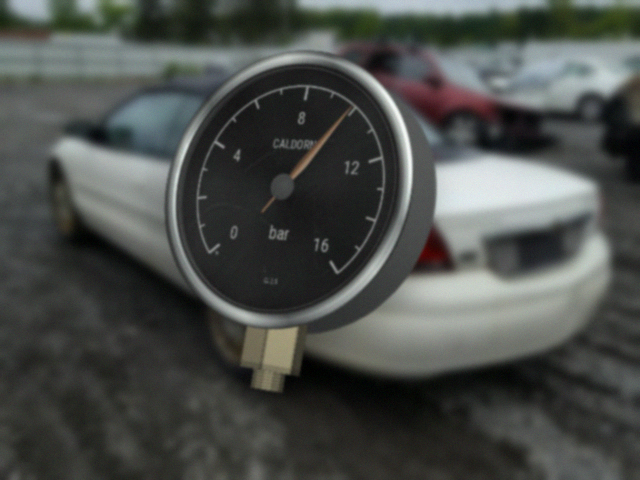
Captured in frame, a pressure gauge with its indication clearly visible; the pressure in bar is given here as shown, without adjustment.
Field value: 10 bar
